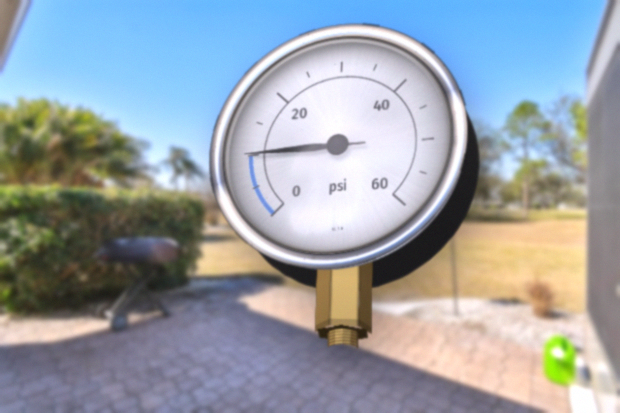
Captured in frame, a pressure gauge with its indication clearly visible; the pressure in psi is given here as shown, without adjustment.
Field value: 10 psi
